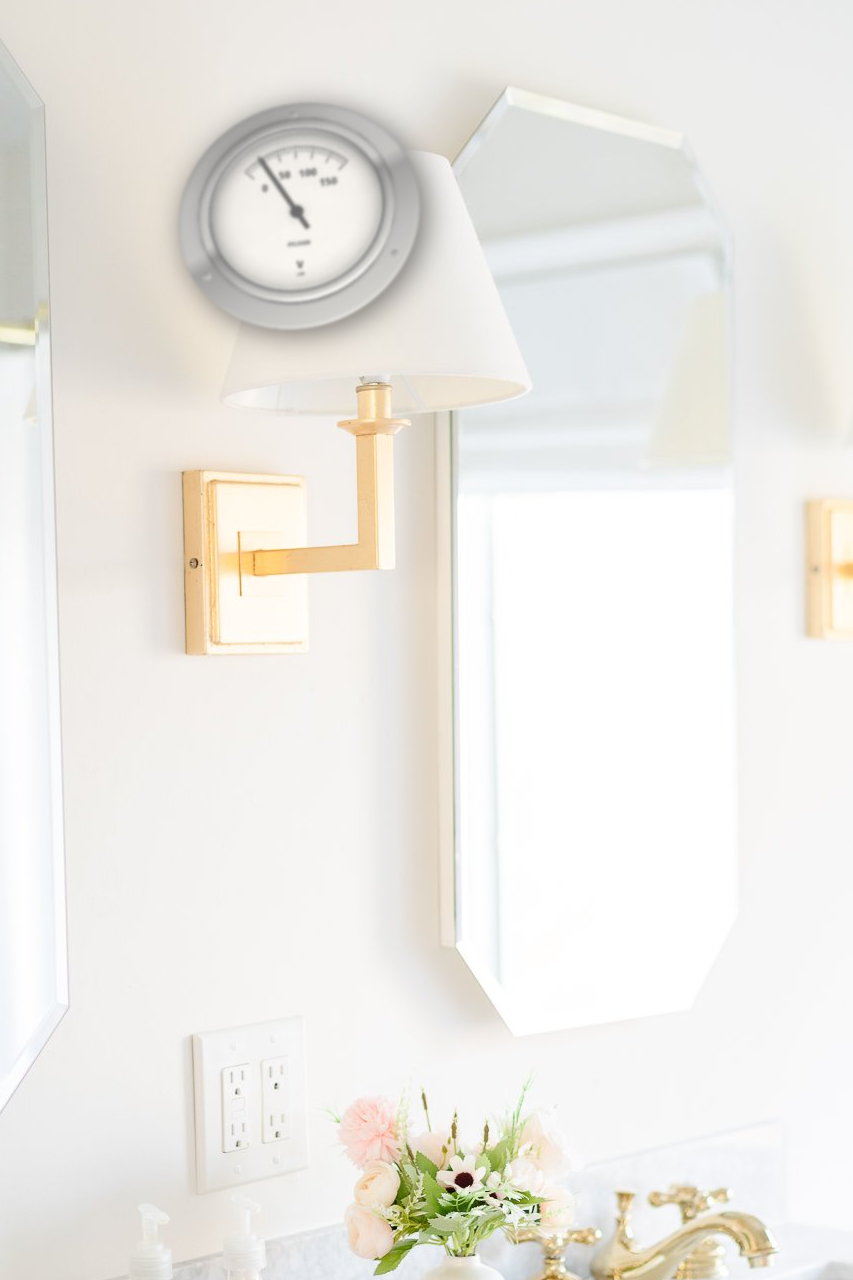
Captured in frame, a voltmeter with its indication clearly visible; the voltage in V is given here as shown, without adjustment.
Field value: 25 V
